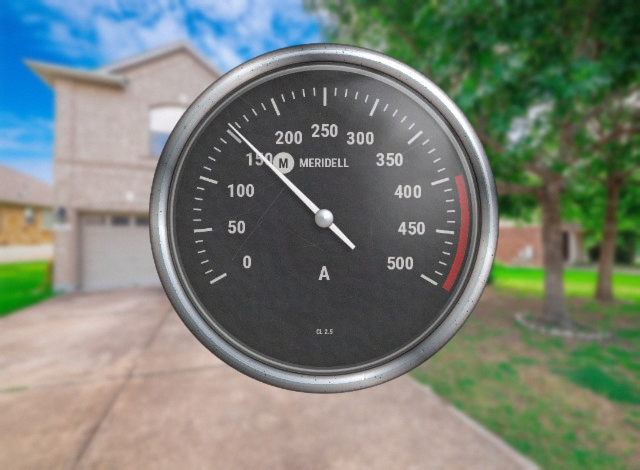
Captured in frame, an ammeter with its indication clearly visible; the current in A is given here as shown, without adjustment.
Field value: 155 A
